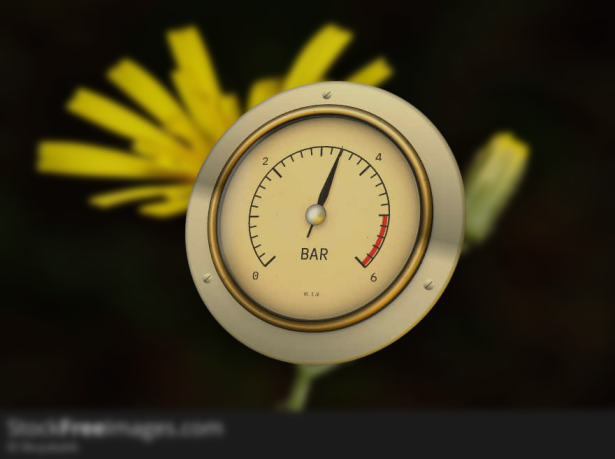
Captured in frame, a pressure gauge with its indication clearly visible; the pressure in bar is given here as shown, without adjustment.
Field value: 3.4 bar
